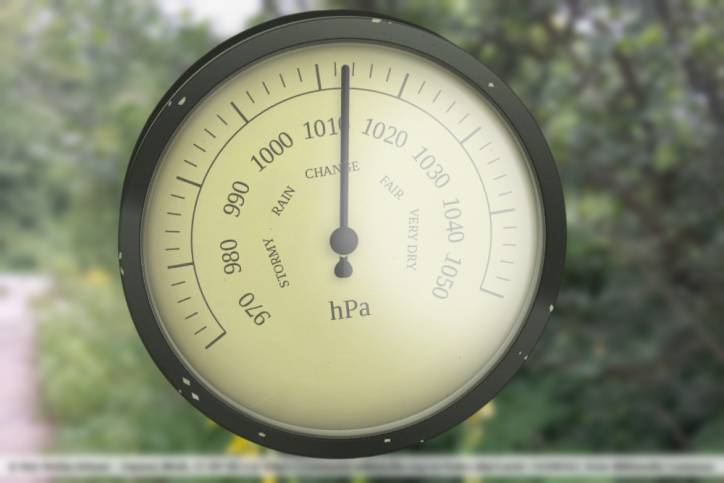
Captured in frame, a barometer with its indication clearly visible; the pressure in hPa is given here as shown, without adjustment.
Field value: 1013 hPa
